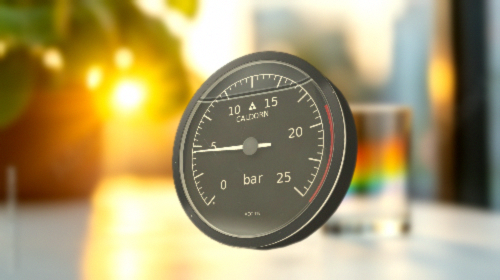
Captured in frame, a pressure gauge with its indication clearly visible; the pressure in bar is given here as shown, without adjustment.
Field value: 4.5 bar
